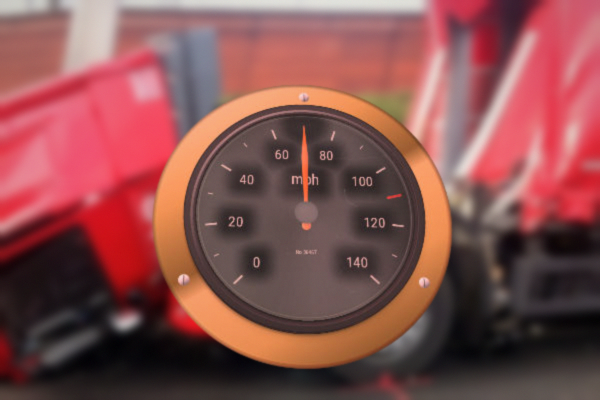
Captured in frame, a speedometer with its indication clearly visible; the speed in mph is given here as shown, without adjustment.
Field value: 70 mph
